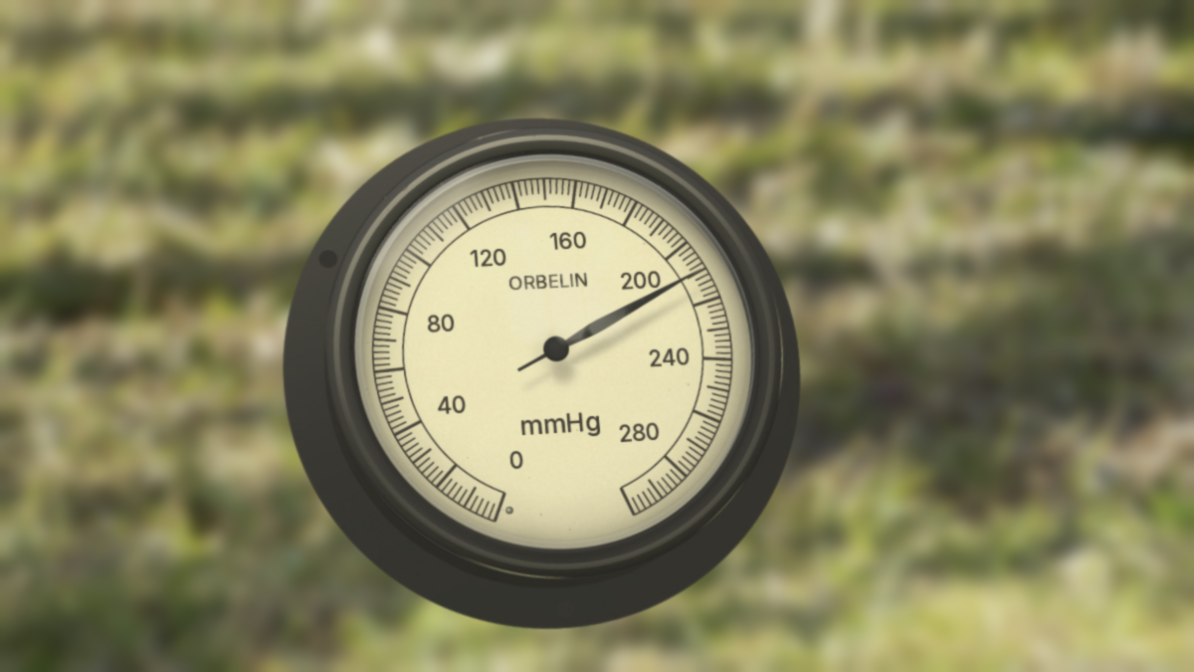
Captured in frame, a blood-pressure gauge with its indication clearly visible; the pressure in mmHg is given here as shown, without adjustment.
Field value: 210 mmHg
